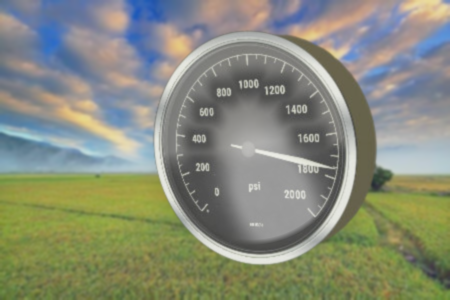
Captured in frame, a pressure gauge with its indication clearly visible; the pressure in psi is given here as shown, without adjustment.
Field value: 1750 psi
